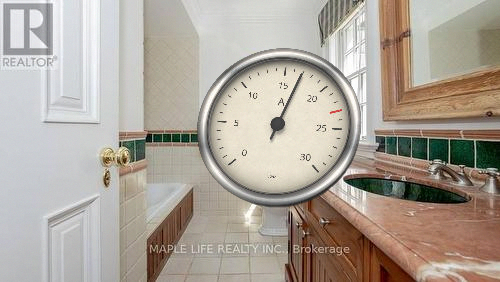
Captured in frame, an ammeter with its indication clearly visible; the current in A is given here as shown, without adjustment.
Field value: 17 A
